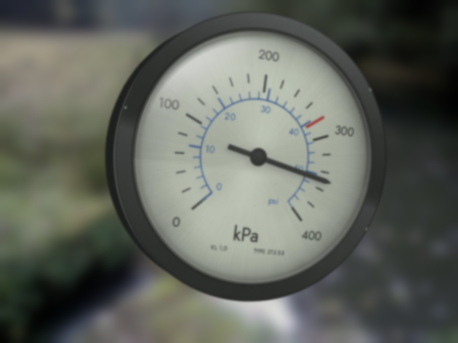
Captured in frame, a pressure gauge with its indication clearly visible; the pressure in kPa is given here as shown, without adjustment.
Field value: 350 kPa
